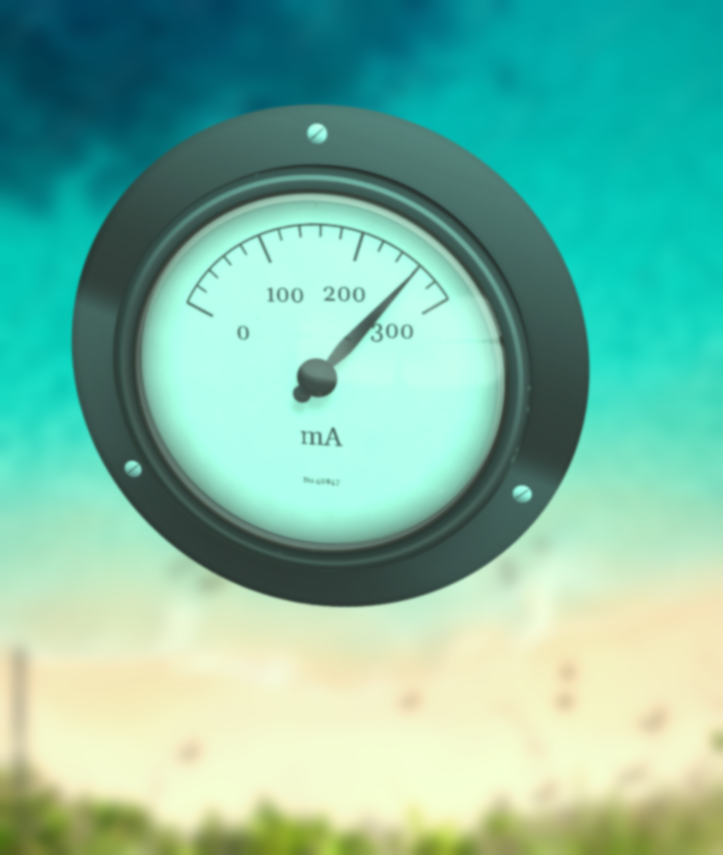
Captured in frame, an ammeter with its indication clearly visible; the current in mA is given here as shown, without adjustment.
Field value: 260 mA
